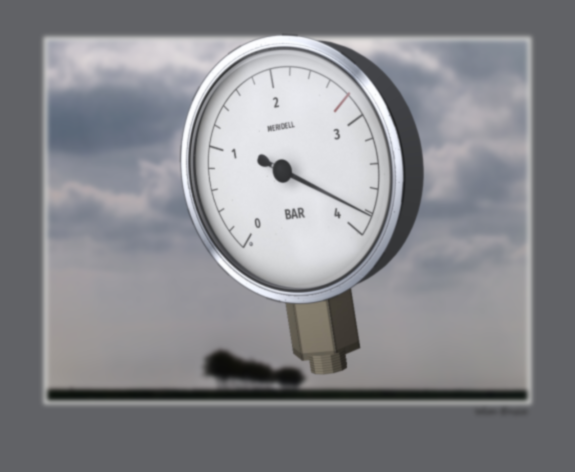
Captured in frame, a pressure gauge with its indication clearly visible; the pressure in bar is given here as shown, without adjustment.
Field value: 3.8 bar
